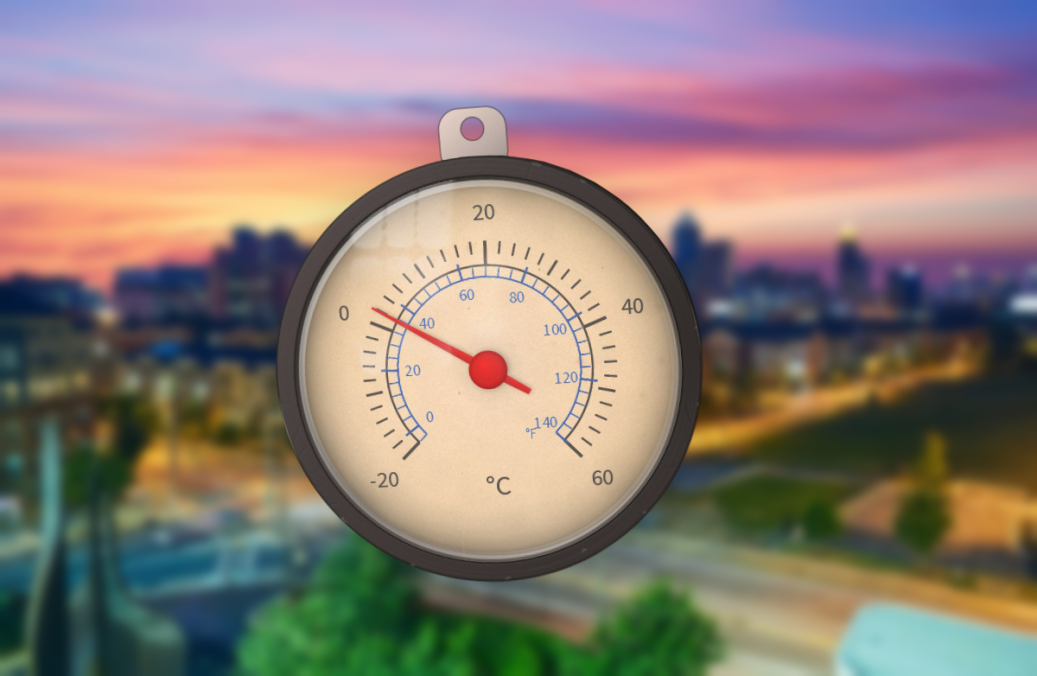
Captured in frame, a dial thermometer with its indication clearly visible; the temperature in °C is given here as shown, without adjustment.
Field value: 2 °C
